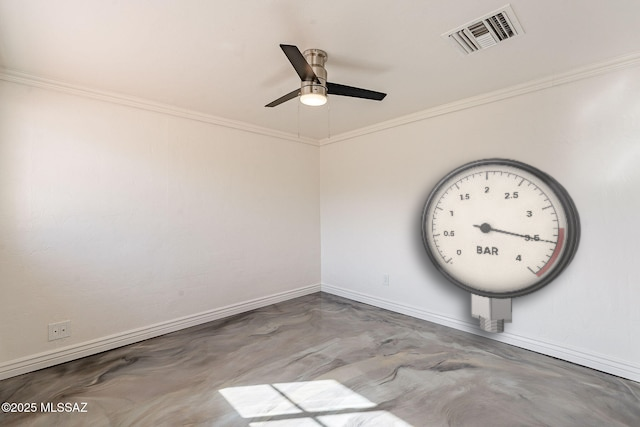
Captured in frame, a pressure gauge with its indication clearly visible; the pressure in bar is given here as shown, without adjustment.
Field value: 3.5 bar
